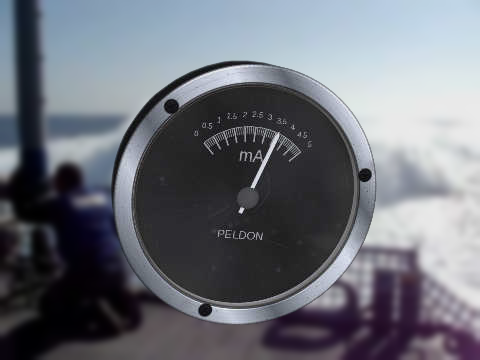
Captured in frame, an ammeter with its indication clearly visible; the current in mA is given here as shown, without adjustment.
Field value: 3.5 mA
